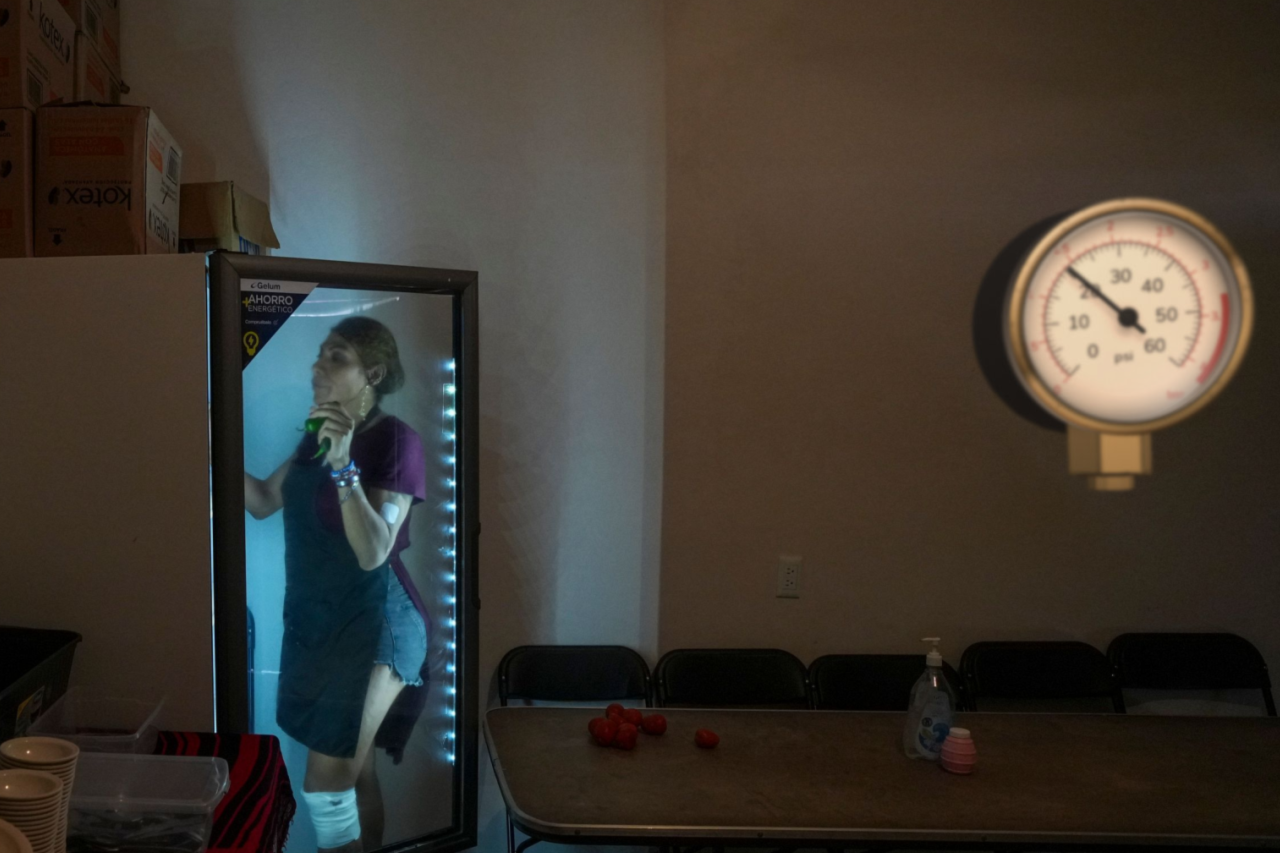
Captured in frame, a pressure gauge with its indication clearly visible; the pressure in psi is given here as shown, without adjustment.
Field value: 20 psi
